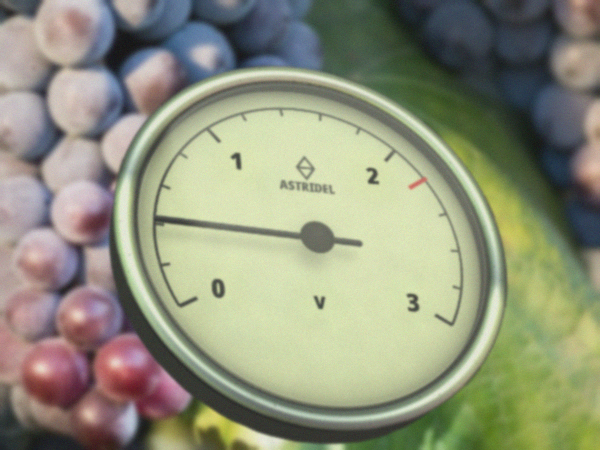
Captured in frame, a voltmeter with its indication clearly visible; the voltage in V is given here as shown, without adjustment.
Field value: 0.4 V
